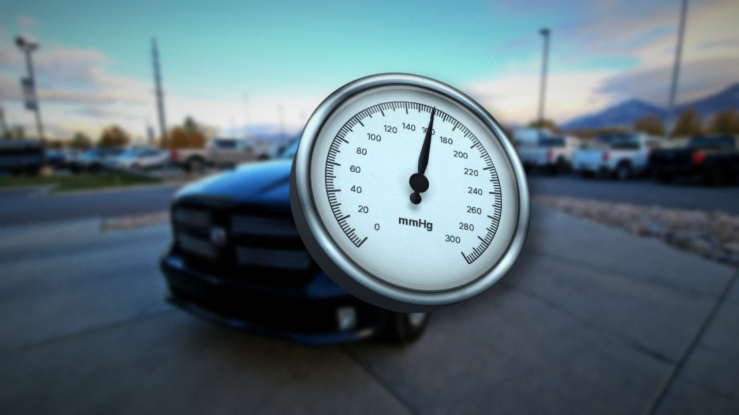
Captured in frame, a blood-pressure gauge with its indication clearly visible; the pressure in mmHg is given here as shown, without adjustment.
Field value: 160 mmHg
